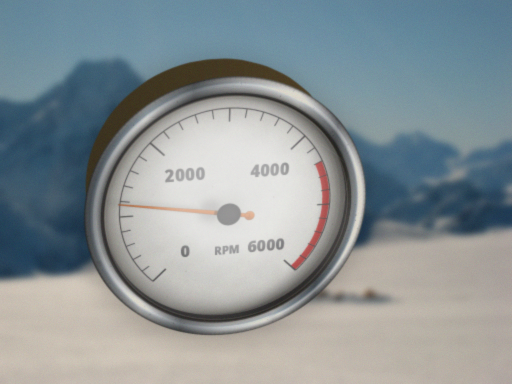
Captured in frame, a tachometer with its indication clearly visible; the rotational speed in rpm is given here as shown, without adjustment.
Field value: 1200 rpm
